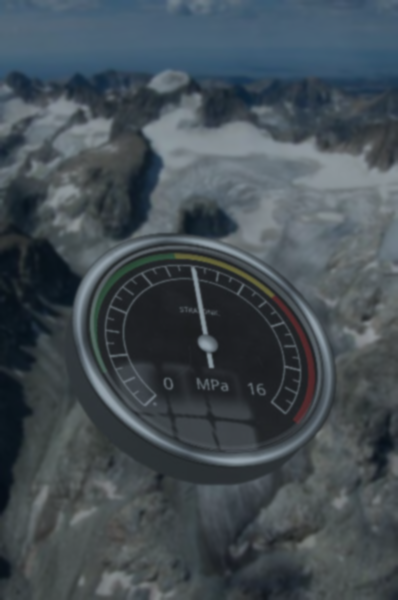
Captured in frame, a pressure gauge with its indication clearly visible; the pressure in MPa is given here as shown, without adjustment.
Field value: 8 MPa
